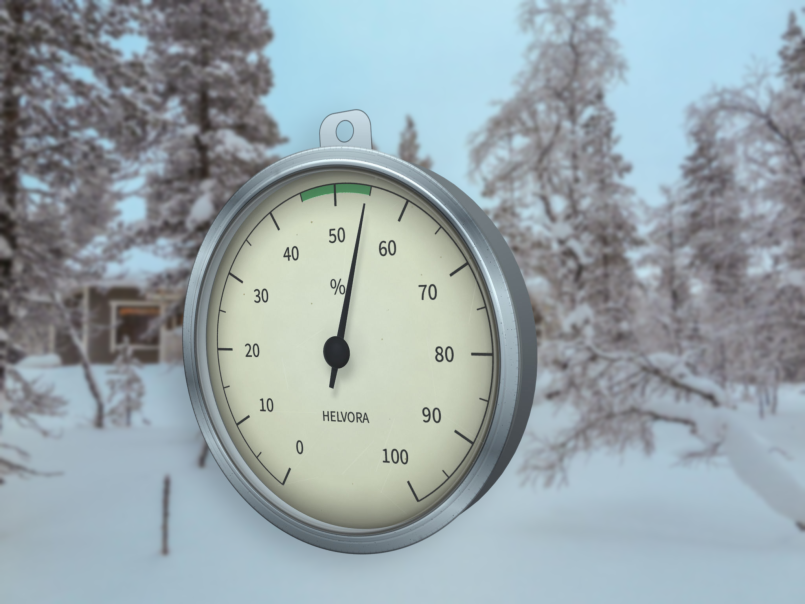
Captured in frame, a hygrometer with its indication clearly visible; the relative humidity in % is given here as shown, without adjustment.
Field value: 55 %
